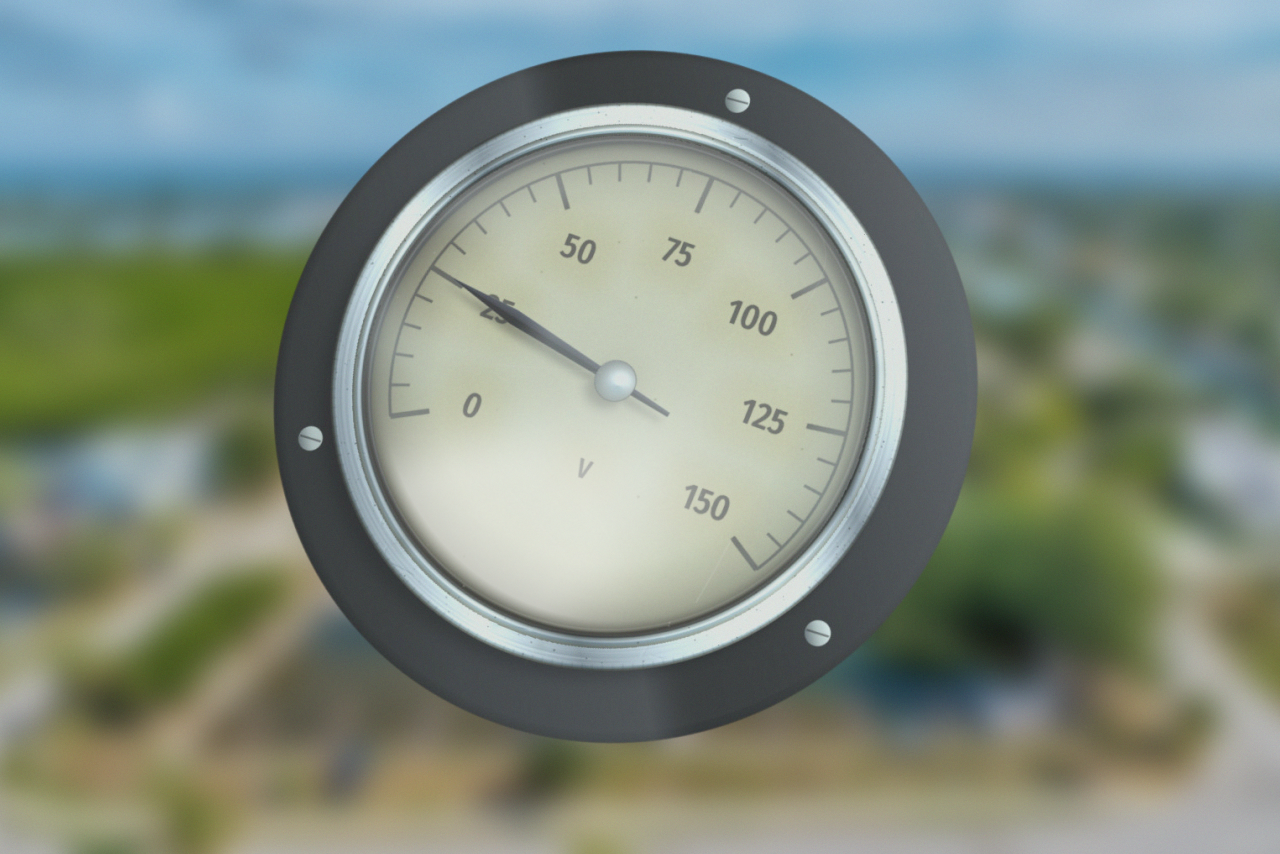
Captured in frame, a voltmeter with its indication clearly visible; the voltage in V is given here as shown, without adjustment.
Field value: 25 V
